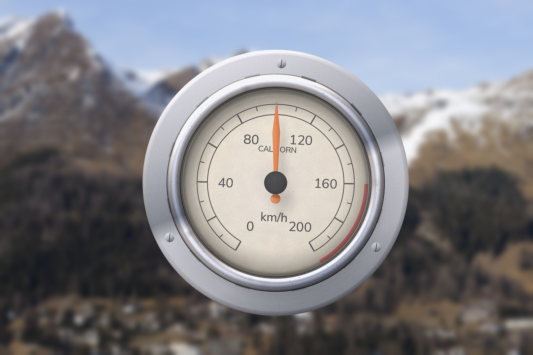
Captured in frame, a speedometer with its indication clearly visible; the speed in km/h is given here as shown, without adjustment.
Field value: 100 km/h
